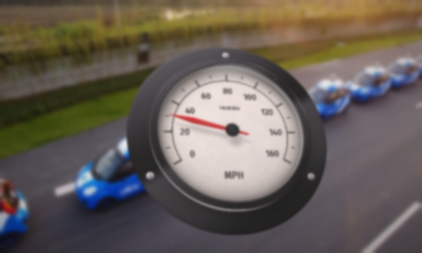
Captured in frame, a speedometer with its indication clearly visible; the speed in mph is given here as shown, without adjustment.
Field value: 30 mph
